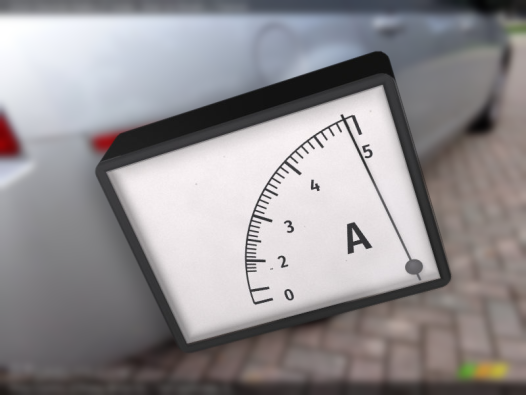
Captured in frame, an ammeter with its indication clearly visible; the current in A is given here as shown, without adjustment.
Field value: 4.9 A
